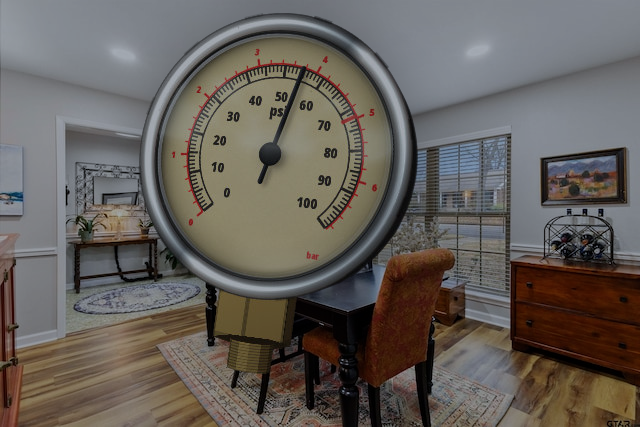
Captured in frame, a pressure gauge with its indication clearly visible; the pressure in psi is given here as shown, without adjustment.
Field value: 55 psi
